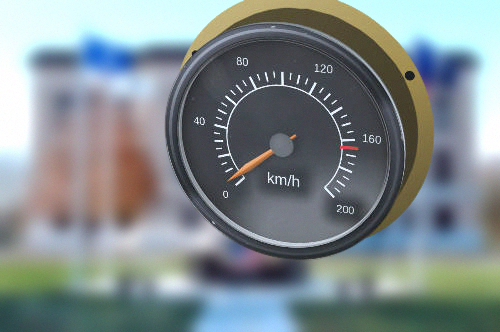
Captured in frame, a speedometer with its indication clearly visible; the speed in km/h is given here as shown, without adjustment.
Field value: 5 km/h
